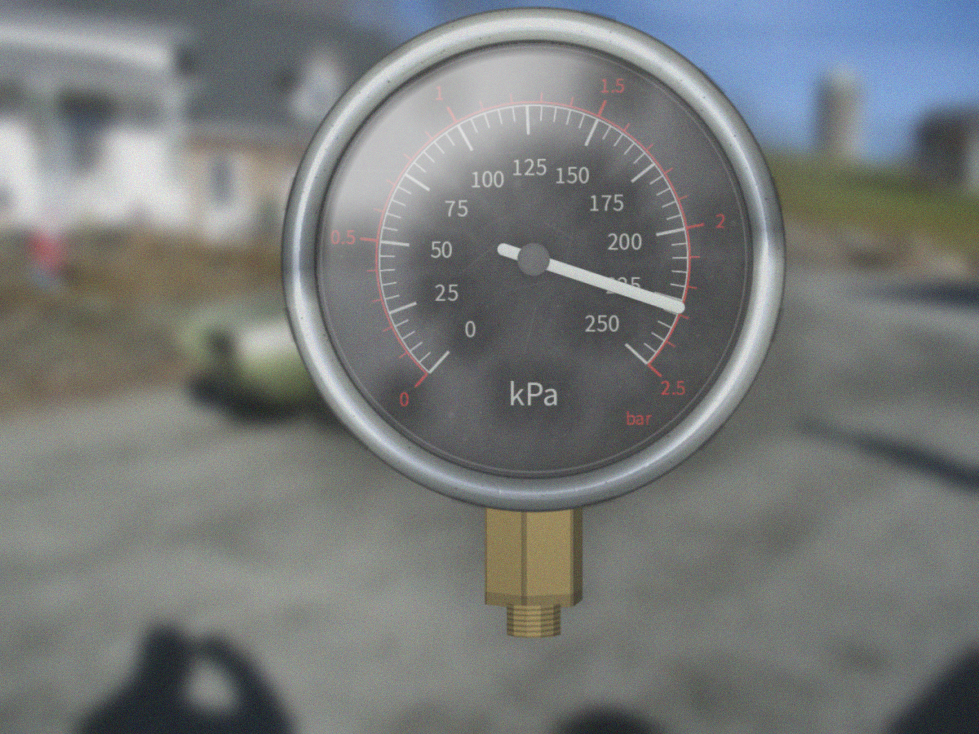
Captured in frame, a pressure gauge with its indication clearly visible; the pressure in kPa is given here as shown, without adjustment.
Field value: 227.5 kPa
